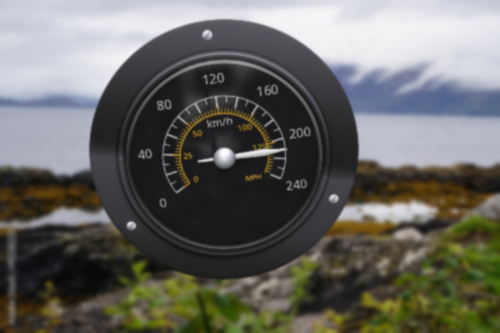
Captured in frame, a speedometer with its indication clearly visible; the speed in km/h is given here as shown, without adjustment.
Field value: 210 km/h
